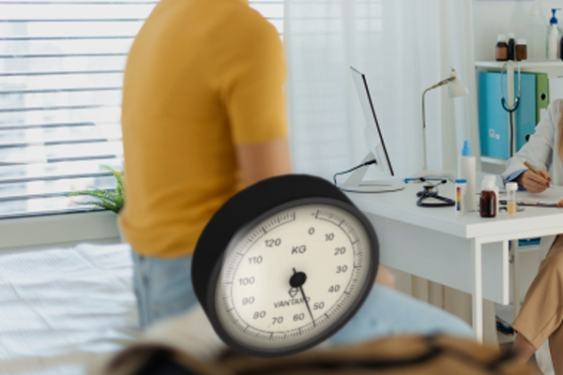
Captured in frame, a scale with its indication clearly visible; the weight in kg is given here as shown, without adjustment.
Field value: 55 kg
